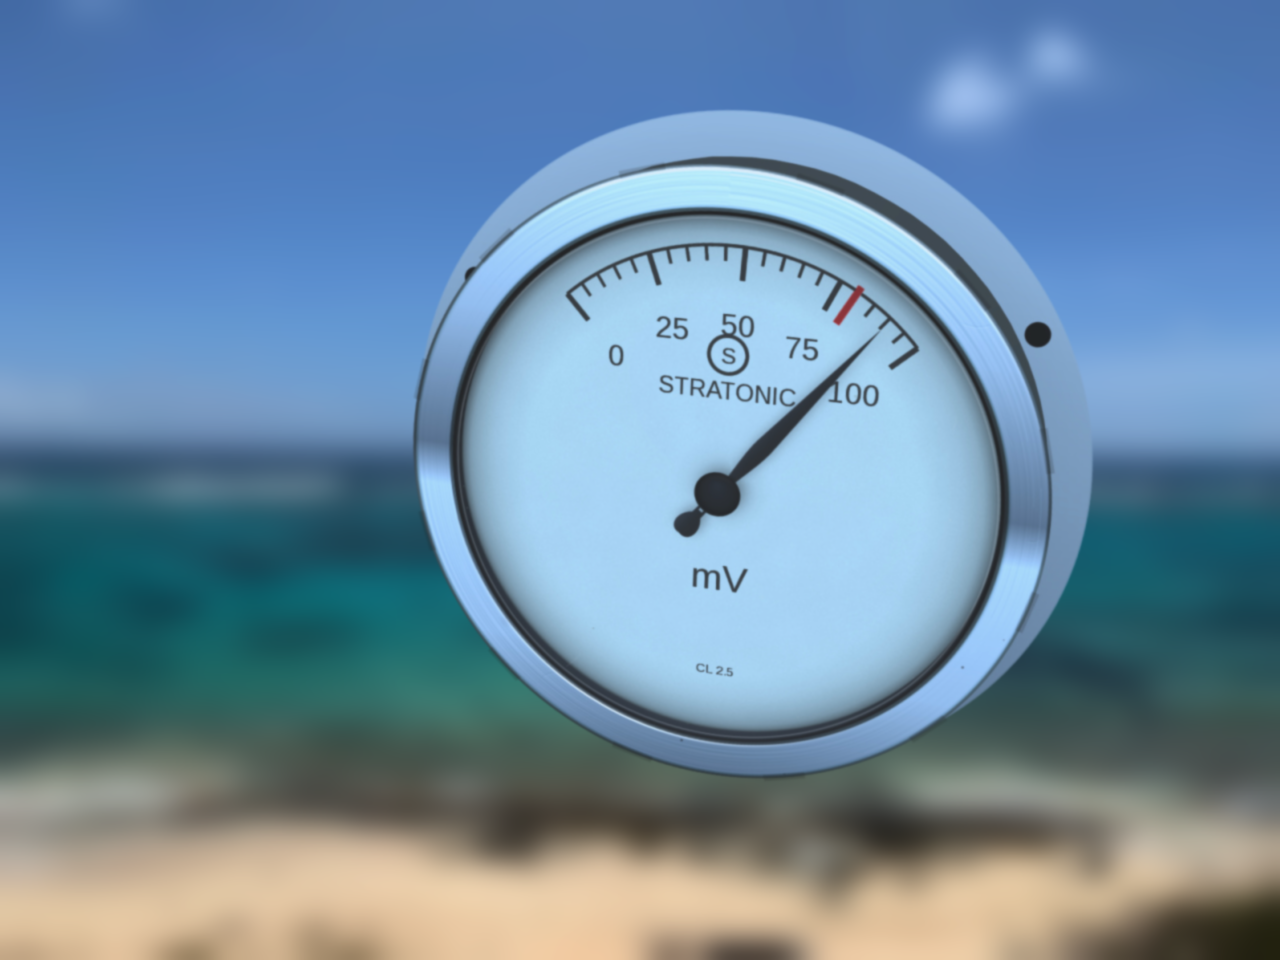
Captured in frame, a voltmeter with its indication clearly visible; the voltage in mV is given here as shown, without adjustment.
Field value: 90 mV
